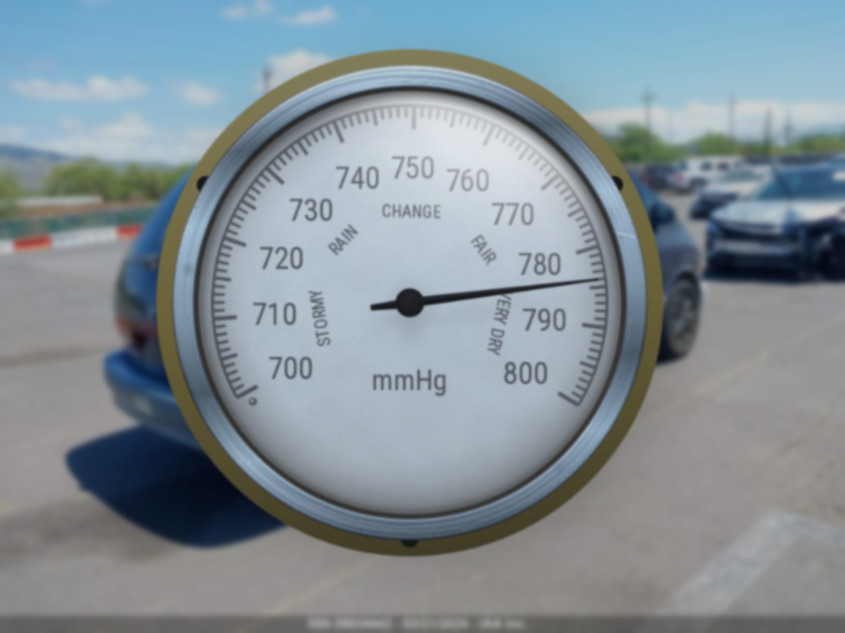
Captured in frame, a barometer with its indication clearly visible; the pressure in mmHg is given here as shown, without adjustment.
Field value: 784 mmHg
